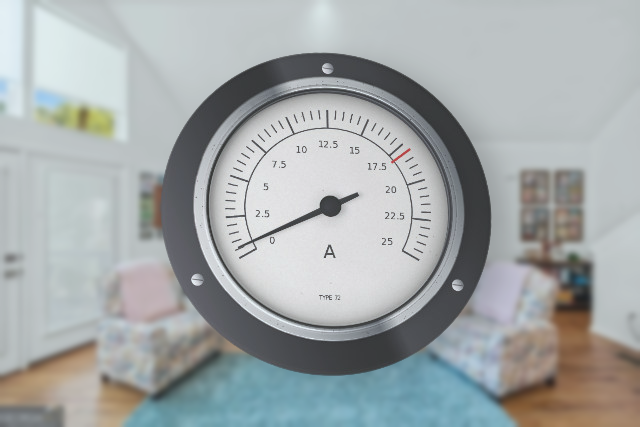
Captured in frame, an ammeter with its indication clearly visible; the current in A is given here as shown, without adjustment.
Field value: 0.5 A
